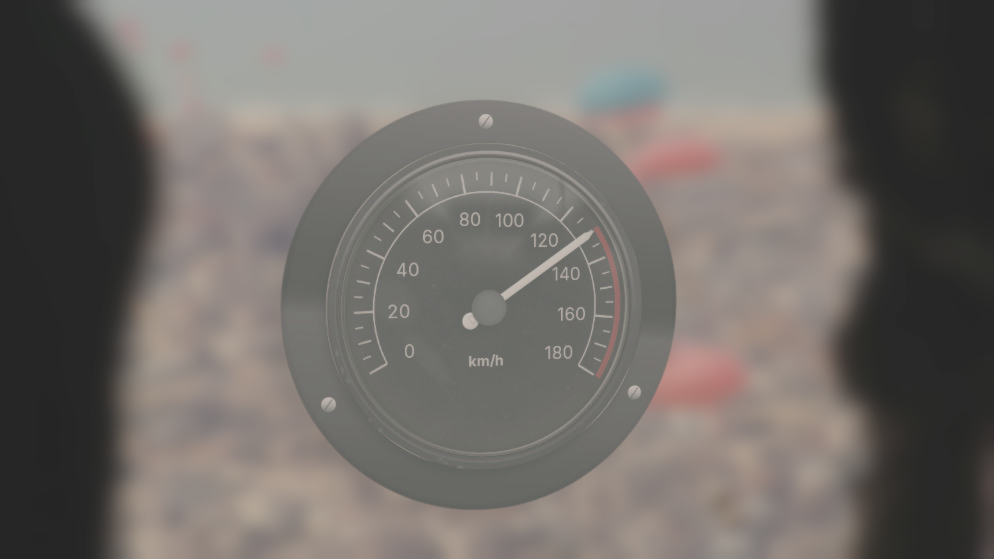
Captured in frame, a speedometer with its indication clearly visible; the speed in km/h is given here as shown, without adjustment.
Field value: 130 km/h
